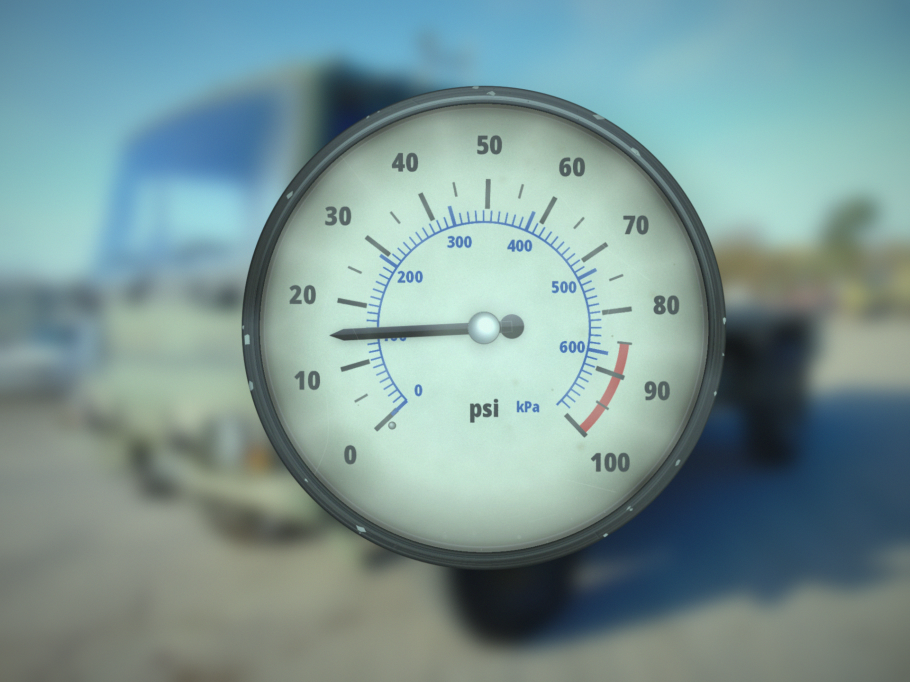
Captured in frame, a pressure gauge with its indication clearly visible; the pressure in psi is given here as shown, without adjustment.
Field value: 15 psi
